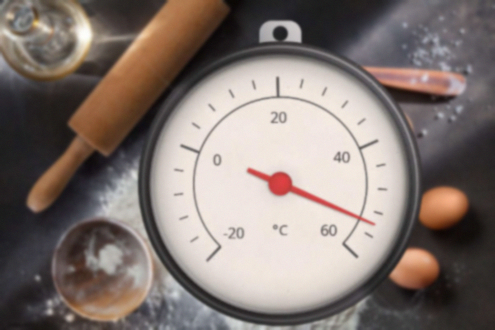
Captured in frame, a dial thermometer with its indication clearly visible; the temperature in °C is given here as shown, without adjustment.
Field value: 54 °C
